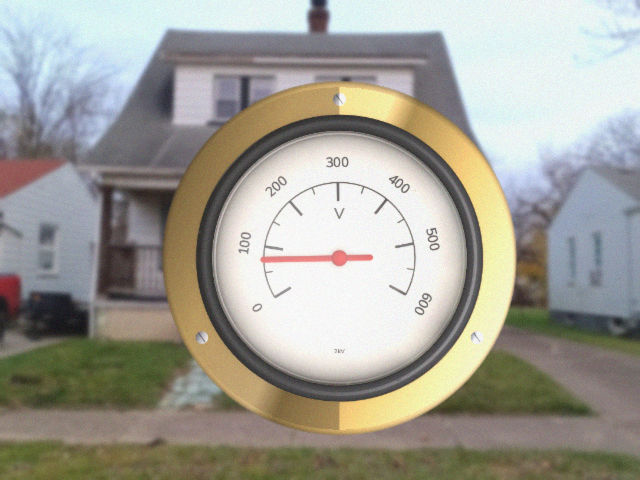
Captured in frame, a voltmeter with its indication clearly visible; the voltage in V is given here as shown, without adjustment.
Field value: 75 V
